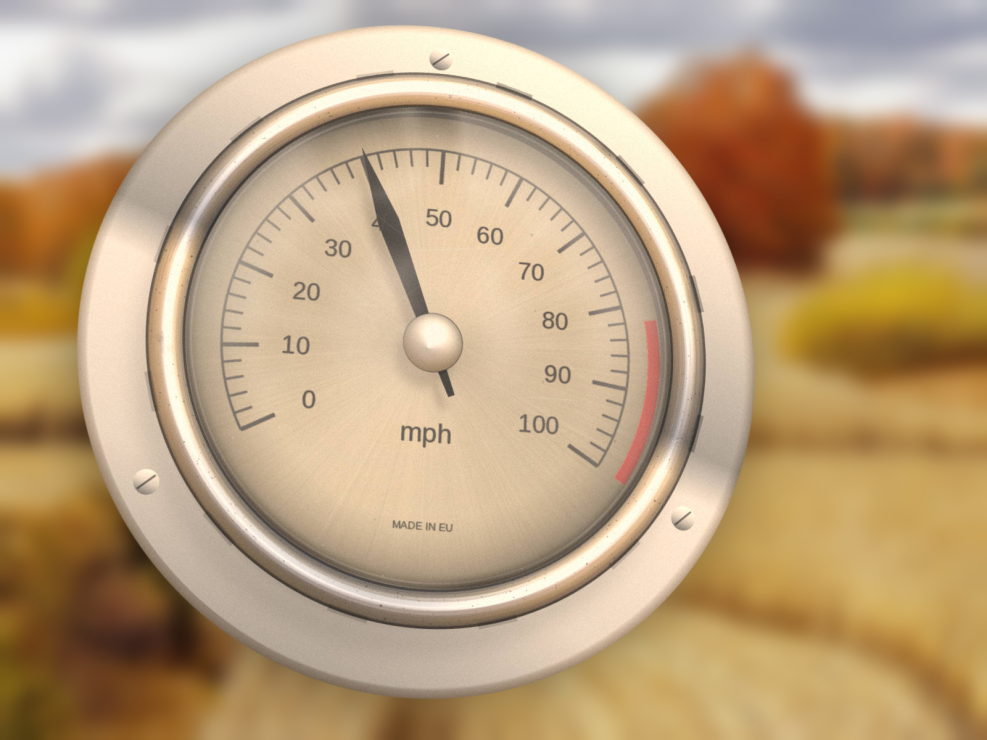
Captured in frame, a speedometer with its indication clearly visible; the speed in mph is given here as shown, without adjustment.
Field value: 40 mph
